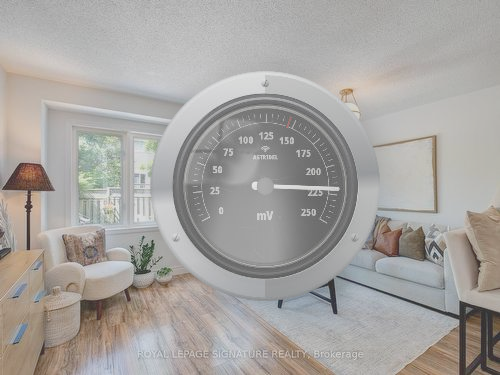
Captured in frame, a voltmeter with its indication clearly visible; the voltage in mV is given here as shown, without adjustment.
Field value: 220 mV
